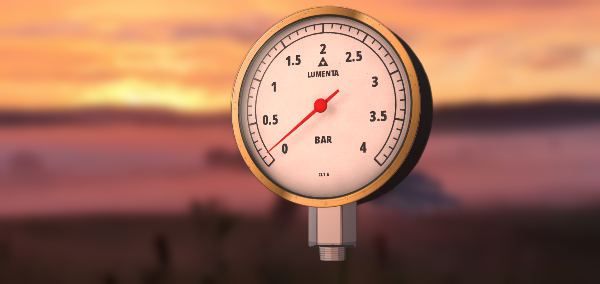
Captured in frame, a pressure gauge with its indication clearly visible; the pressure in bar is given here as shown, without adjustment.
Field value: 0.1 bar
